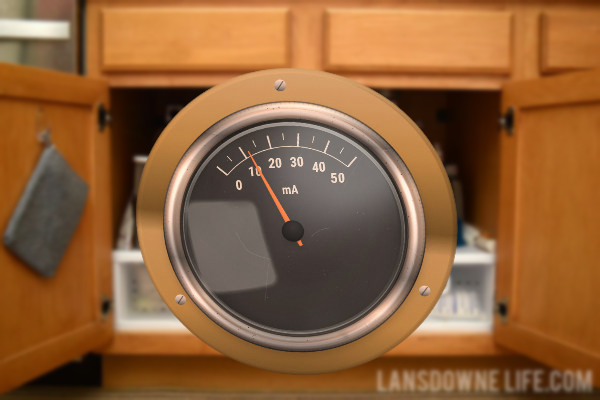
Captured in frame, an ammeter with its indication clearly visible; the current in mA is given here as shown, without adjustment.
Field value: 12.5 mA
